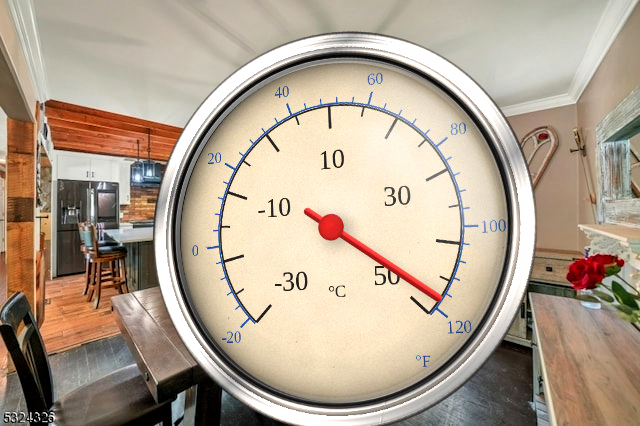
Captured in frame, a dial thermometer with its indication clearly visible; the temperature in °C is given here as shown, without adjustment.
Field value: 47.5 °C
